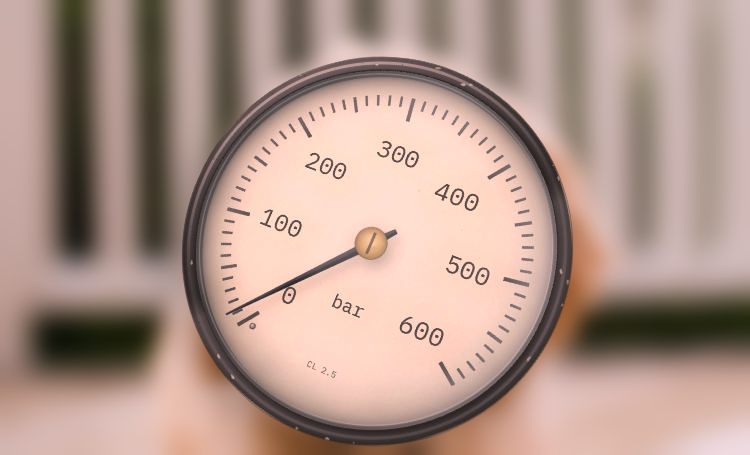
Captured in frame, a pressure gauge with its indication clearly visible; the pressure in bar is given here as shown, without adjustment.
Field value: 10 bar
